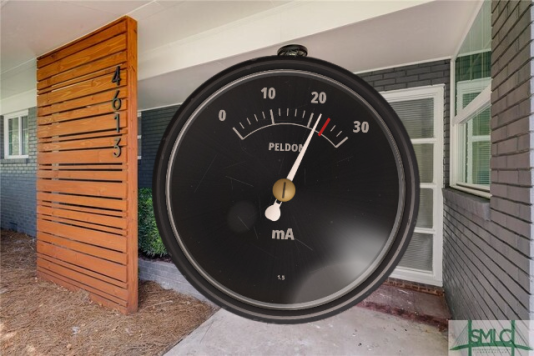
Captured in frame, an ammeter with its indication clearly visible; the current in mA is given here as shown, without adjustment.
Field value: 22 mA
